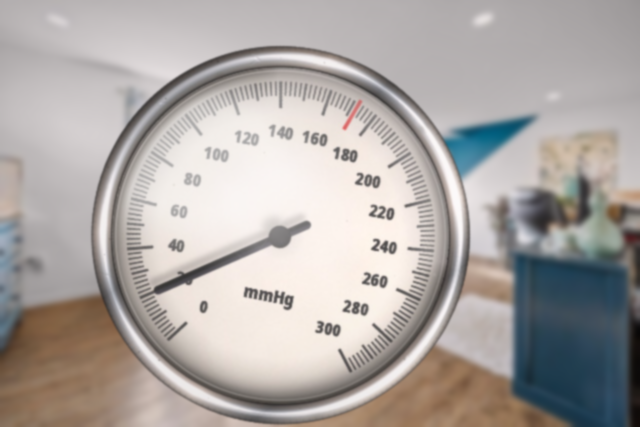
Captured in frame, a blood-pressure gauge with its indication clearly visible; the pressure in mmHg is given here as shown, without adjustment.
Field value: 20 mmHg
